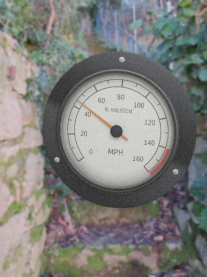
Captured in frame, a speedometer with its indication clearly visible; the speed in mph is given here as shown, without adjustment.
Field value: 45 mph
